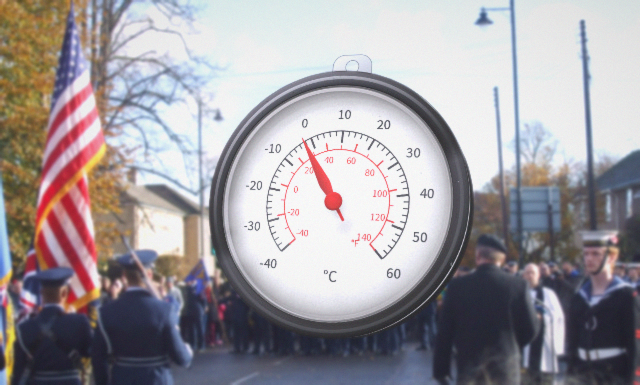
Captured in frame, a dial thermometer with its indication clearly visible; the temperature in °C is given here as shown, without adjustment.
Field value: -2 °C
